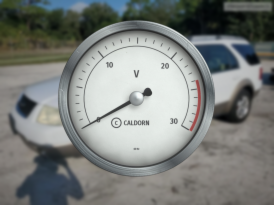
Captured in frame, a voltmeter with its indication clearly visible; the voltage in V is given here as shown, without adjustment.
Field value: 0 V
